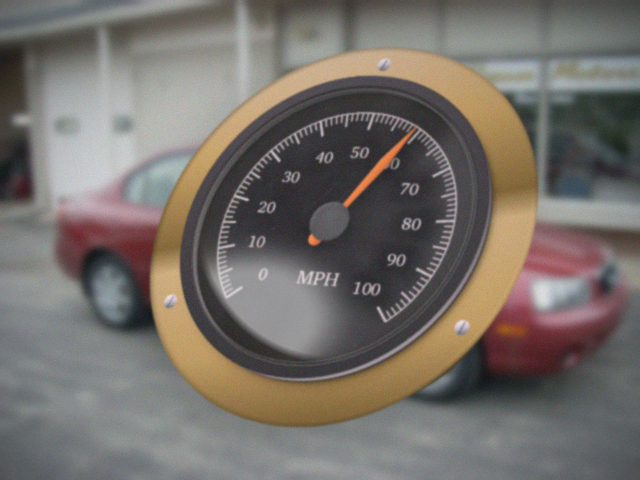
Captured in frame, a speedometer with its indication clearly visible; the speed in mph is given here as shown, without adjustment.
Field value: 60 mph
